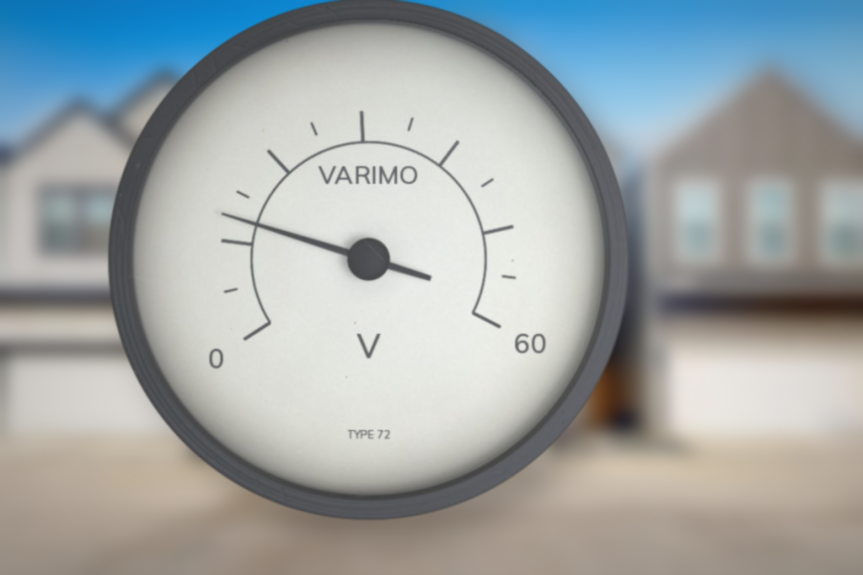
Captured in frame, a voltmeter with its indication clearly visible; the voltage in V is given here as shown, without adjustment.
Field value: 12.5 V
